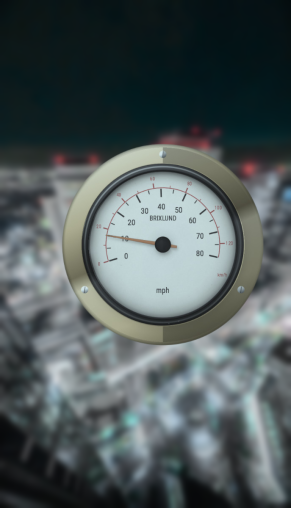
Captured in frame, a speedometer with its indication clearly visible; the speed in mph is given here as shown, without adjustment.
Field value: 10 mph
